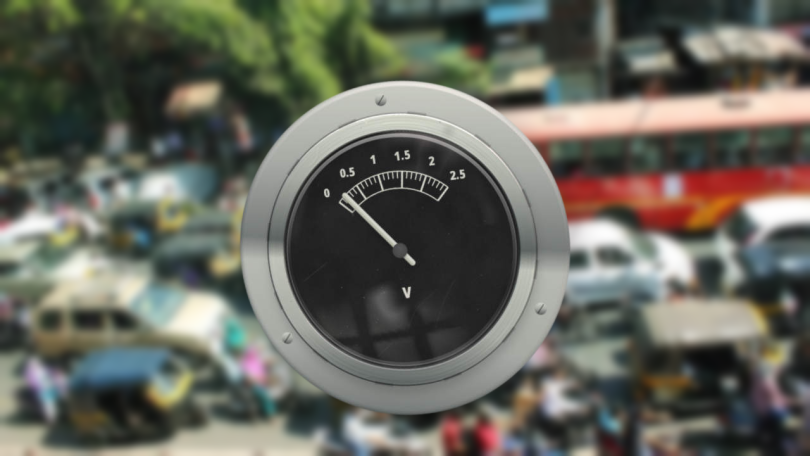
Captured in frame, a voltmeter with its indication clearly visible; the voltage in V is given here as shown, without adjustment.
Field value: 0.2 V
